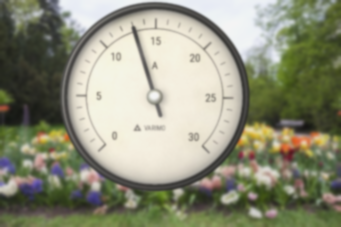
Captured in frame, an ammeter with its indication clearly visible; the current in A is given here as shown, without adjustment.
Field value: 13 A
